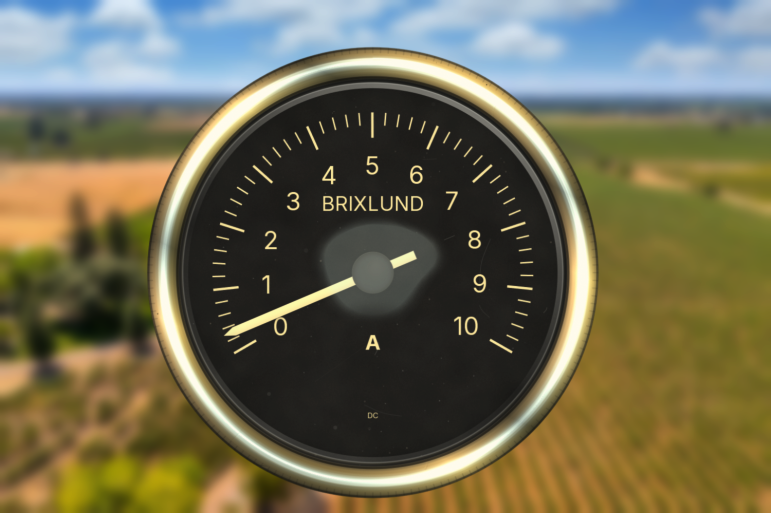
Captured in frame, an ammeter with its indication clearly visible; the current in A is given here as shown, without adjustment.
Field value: 0.3 A
